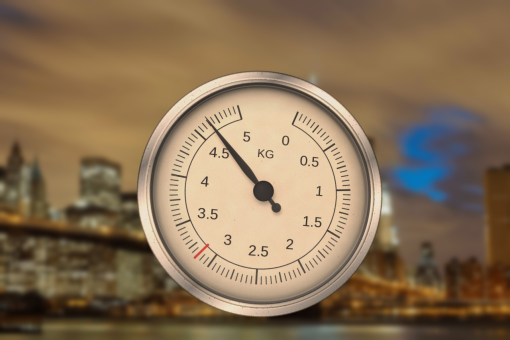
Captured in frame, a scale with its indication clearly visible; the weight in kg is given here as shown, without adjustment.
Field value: 4.65 kg
